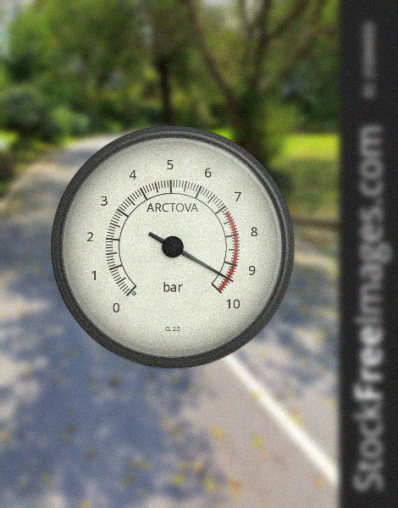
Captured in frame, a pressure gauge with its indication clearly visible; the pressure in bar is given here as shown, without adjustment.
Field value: 9.5 bar
